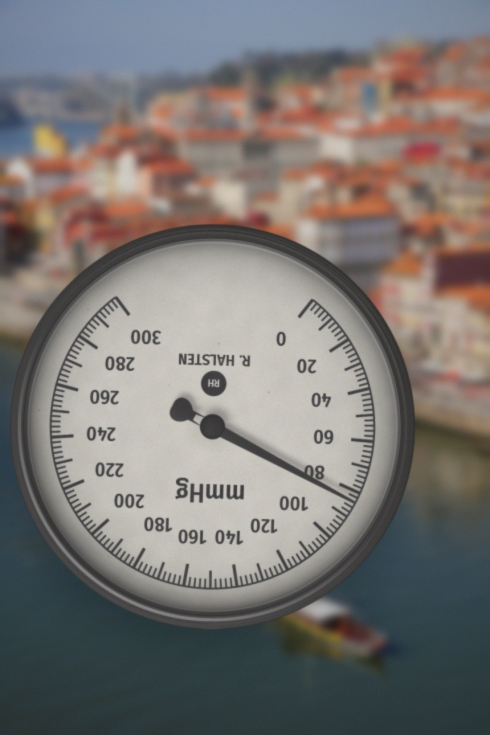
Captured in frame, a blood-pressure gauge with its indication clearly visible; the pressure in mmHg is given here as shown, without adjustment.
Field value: 84 mmHg
